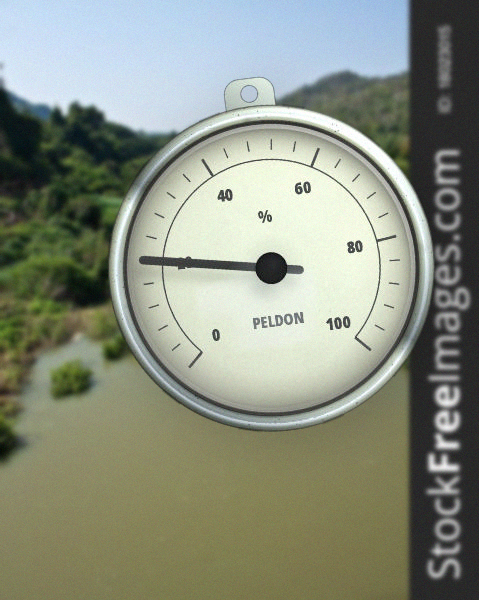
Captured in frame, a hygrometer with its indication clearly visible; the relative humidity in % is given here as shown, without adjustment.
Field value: 20 %
